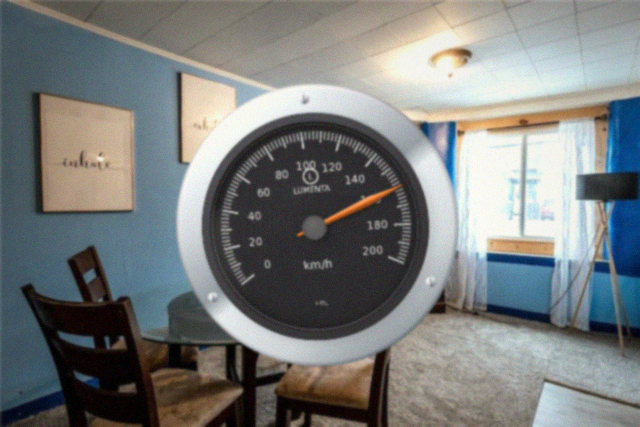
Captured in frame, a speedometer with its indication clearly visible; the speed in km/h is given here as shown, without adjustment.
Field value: 160 km/h
